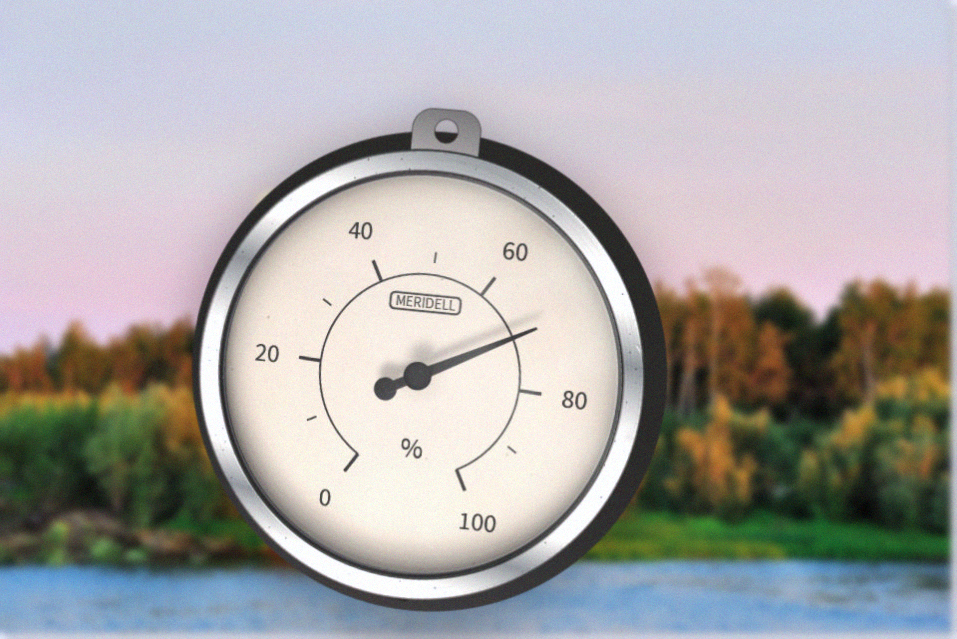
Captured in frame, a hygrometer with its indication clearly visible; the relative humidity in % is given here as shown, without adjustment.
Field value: 70 %
